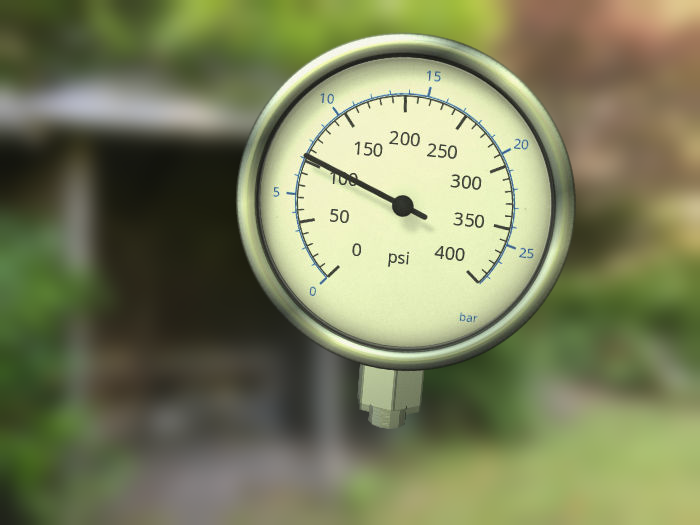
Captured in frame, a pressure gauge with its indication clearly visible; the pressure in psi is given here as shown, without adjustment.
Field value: 105 psi
